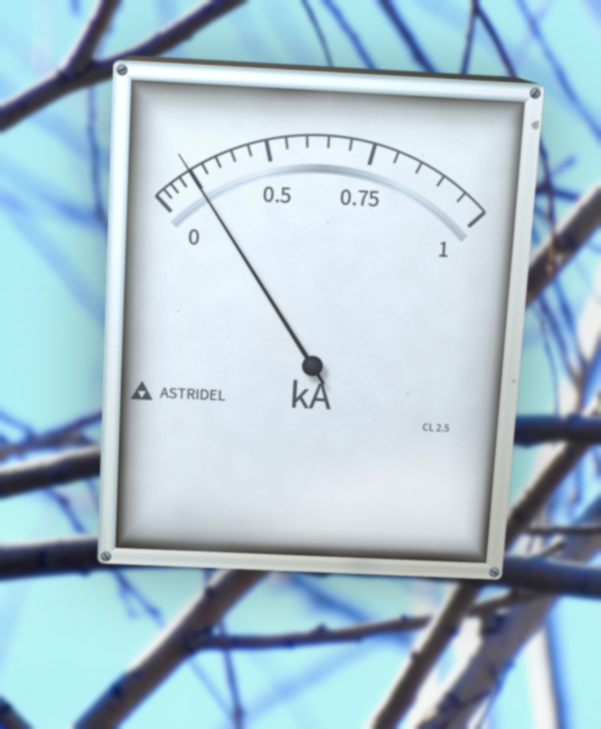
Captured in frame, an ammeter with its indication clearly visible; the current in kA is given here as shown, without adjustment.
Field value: 0.25 kA
